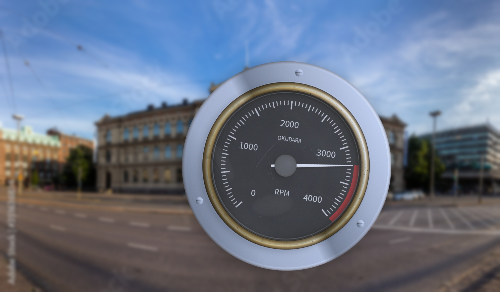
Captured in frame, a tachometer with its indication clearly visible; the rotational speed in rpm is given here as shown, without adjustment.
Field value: 3250 rpm
